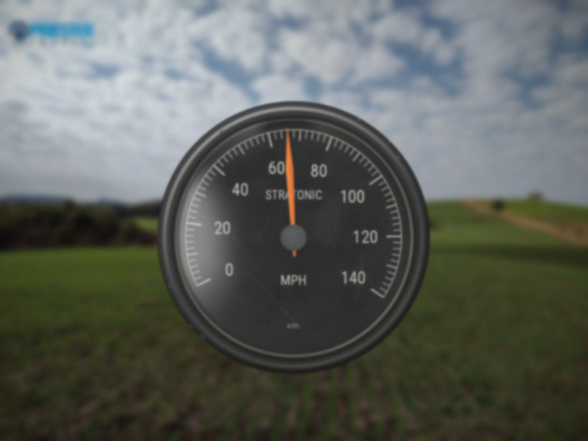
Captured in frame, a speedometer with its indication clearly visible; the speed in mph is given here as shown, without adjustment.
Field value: 66 mph
